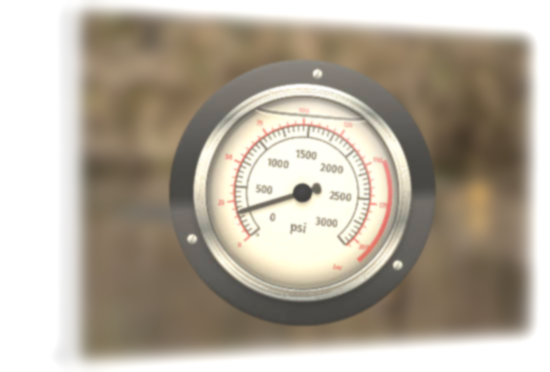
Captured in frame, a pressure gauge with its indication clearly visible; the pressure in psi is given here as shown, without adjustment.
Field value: 250 psi
